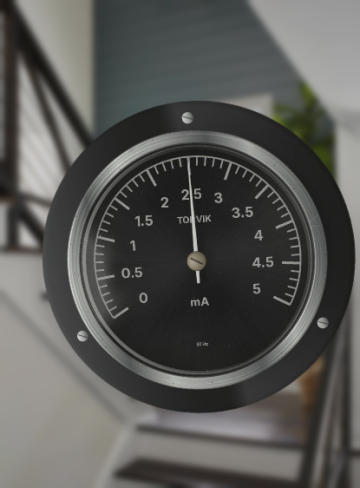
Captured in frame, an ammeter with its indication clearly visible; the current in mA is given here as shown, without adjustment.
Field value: 2.5 mA
